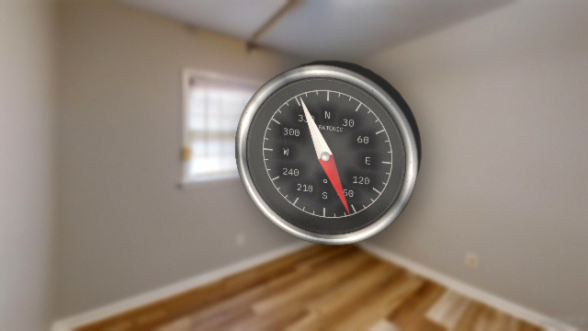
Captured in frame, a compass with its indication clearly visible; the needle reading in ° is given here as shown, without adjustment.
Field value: 155 °
